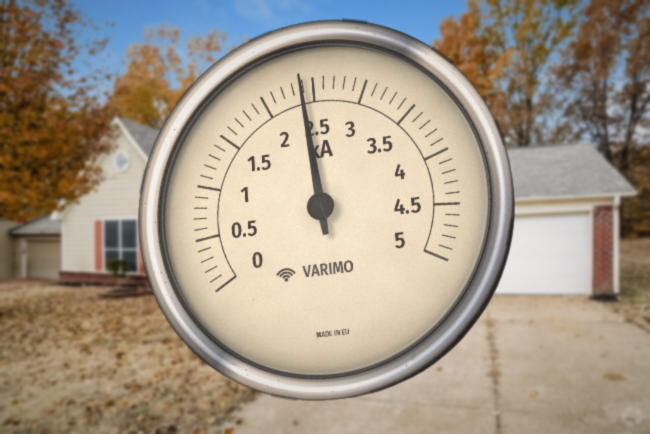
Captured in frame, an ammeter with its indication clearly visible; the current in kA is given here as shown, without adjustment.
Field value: 2.4 kA
